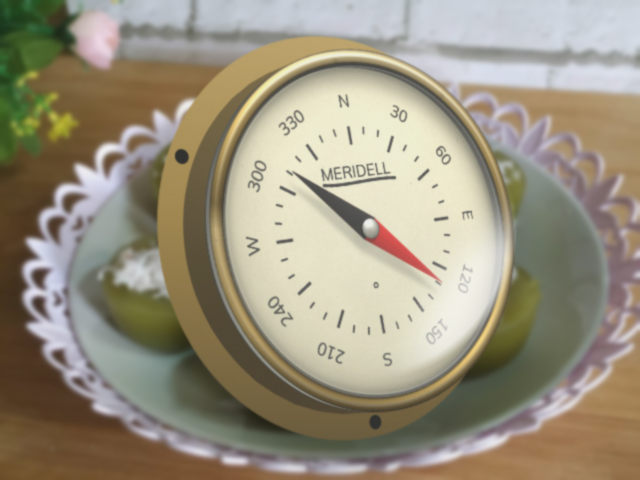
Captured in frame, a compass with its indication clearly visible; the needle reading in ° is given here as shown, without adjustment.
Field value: 130 °
